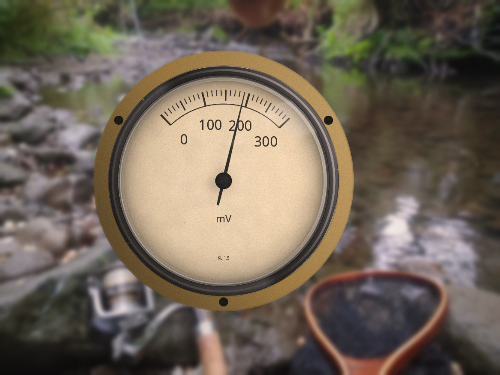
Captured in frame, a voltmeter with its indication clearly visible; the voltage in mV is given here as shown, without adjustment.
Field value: 190 mV
